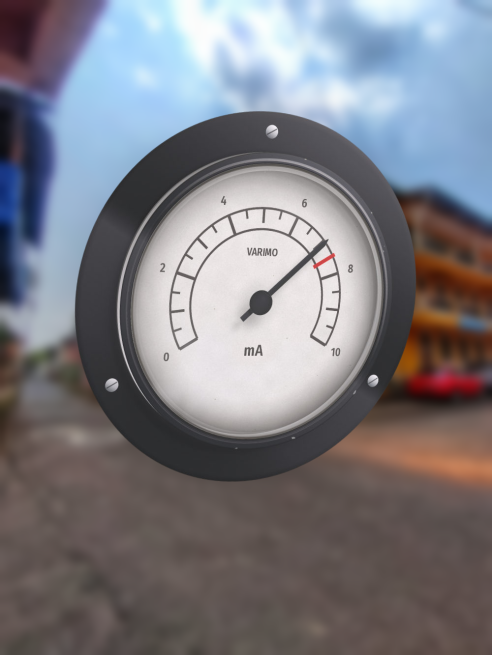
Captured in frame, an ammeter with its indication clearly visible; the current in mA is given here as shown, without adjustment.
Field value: 7 mA
